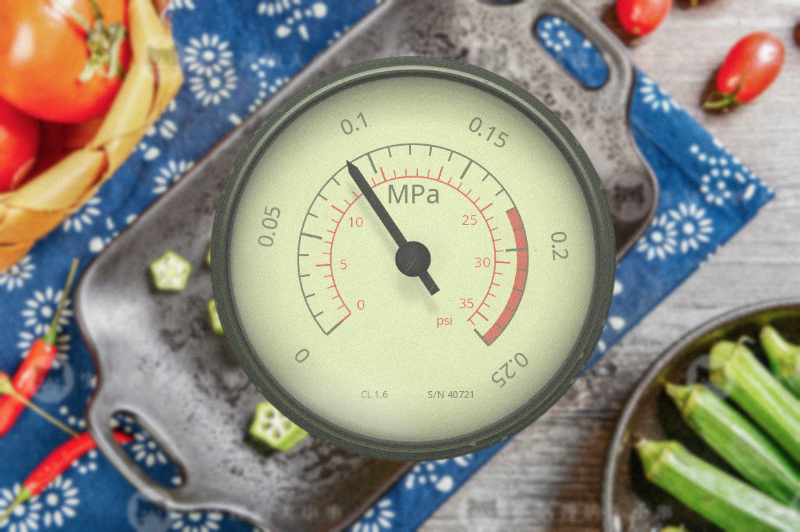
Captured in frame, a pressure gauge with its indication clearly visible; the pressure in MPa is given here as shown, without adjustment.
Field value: 0.09 MPa
